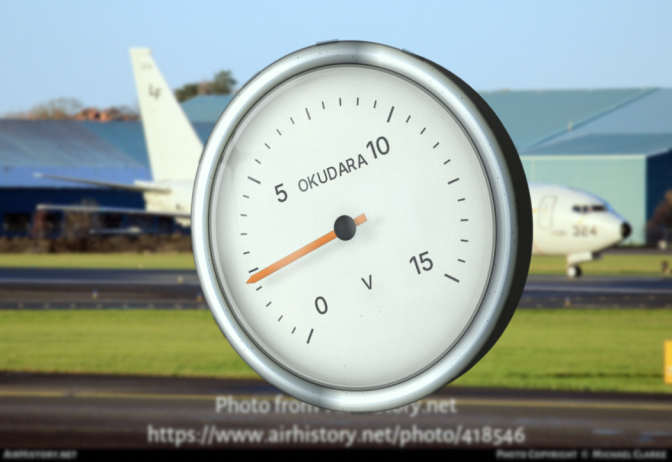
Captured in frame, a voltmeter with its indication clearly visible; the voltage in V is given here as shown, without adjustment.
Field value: 2.25 V
